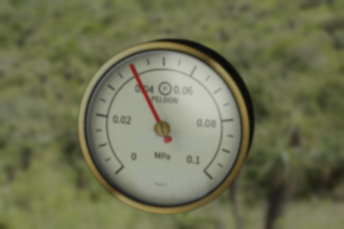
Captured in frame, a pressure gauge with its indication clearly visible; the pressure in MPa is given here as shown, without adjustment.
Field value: 0.04 MPa
